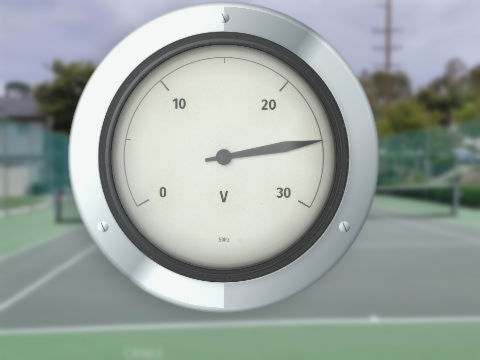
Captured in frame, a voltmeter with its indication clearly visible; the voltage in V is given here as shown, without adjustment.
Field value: 25 V
